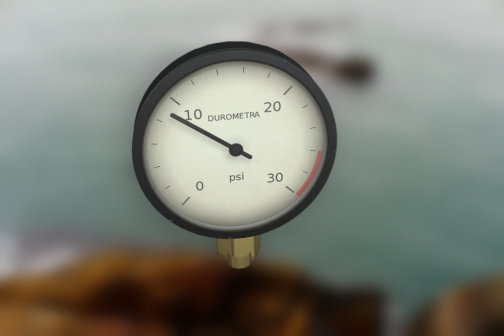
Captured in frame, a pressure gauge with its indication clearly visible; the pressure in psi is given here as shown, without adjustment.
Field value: 9 psi
